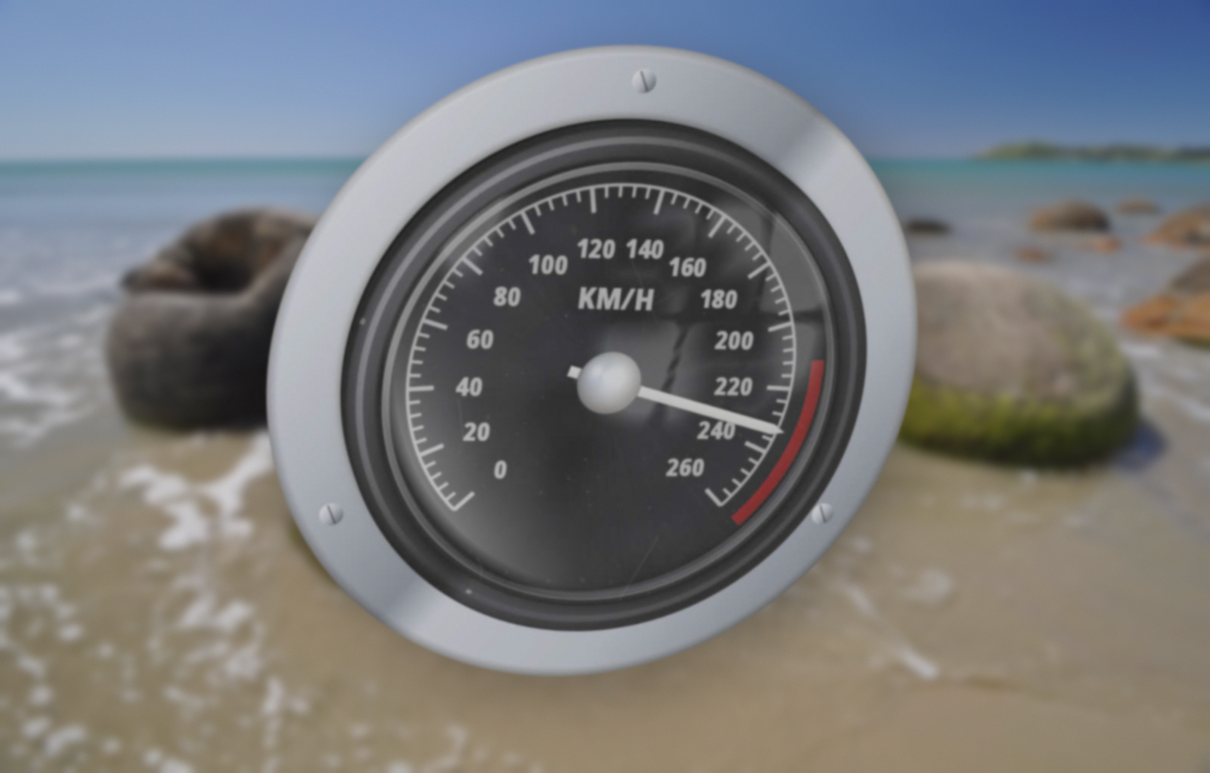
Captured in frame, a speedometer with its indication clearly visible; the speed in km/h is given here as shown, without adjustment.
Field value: 232 km/h
